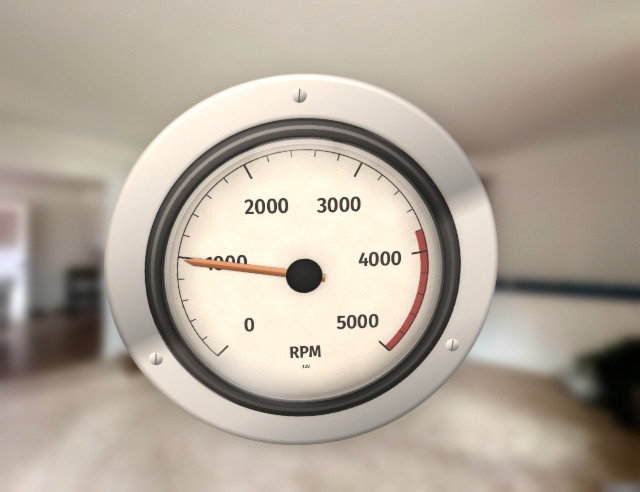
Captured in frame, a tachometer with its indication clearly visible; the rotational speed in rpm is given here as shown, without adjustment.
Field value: 1000 rpm
